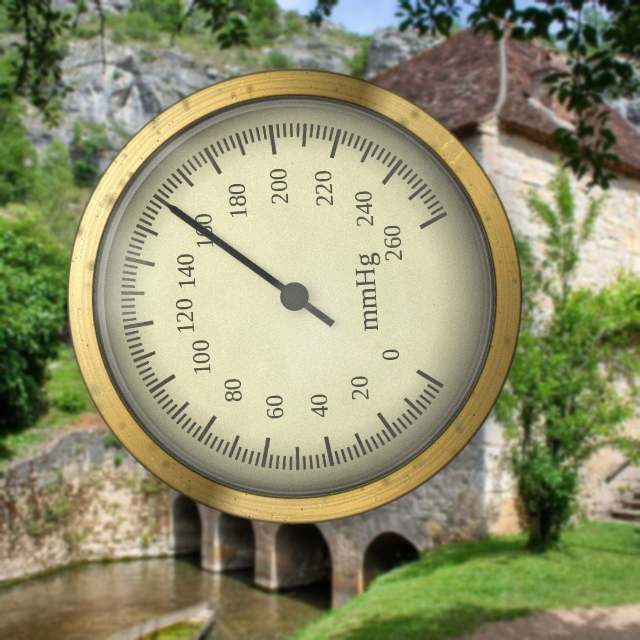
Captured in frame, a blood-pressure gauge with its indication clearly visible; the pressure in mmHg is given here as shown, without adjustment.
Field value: 160 mmHg
